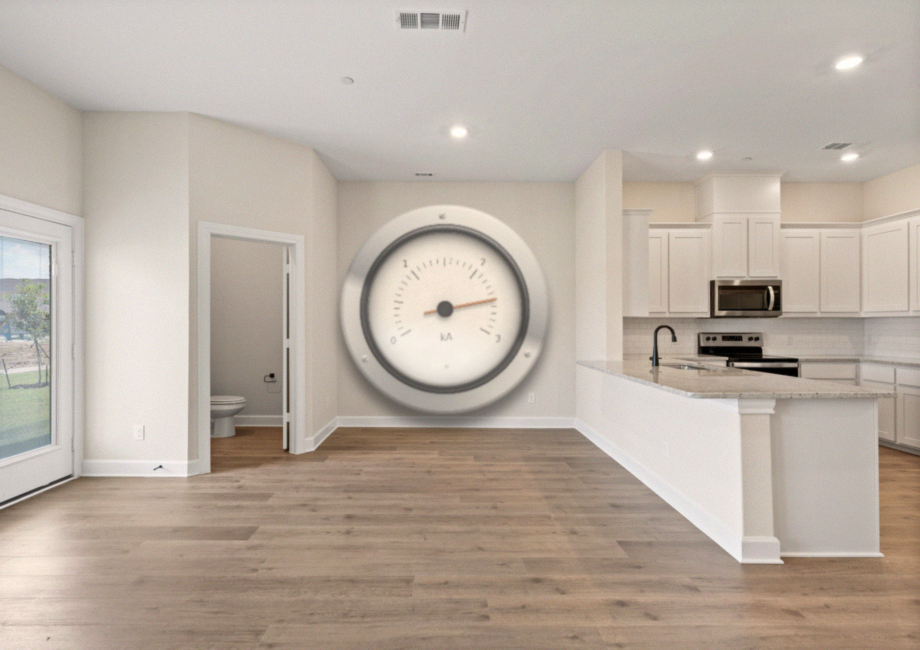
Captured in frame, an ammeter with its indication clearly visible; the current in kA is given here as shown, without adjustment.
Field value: 2.5 kA
